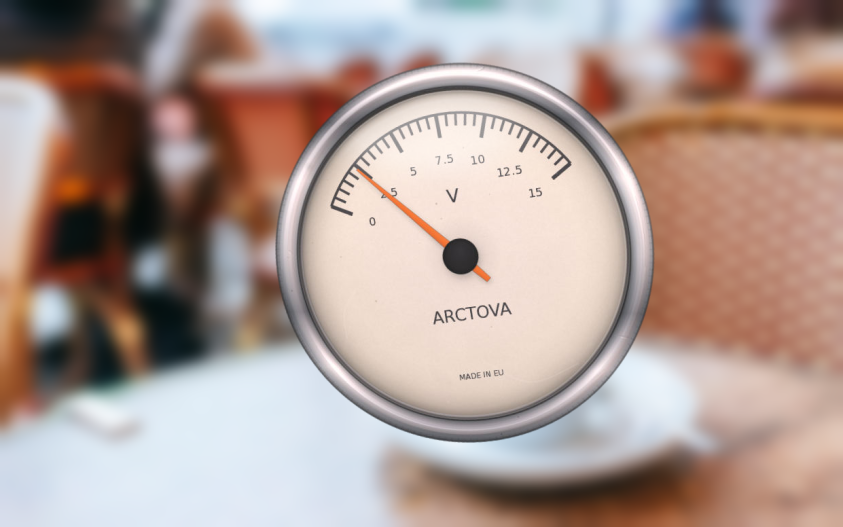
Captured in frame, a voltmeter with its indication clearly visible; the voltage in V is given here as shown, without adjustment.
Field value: 2.5 V
